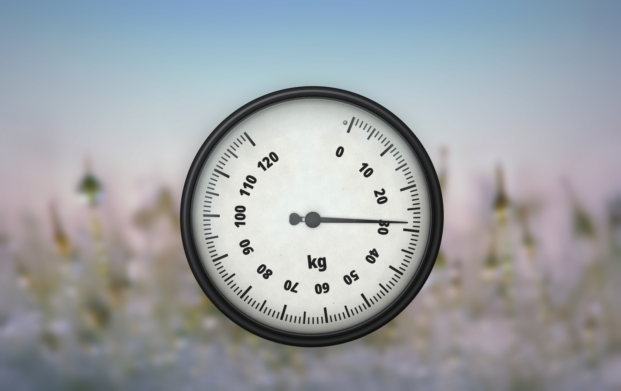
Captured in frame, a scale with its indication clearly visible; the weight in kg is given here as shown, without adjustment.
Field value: 28 kg
